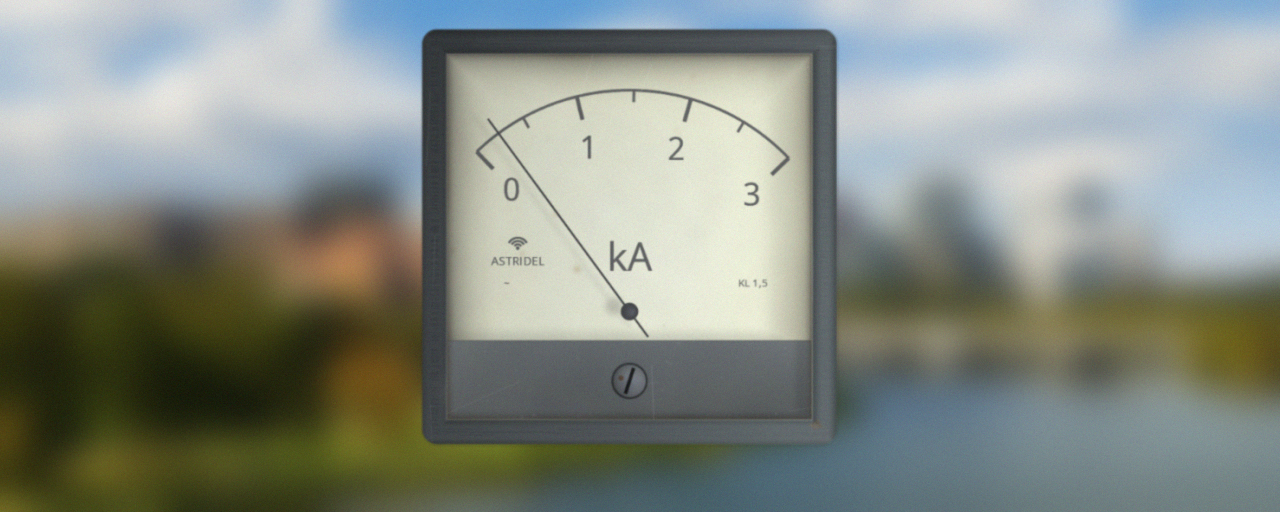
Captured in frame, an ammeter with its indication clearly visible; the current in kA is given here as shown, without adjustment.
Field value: 0.25 kA
